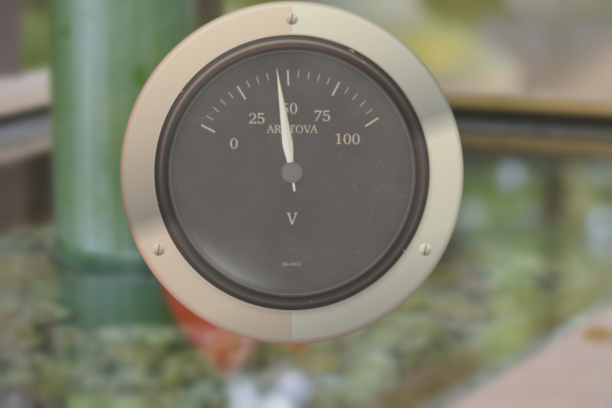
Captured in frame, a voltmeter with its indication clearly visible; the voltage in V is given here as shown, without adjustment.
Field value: 45 V
